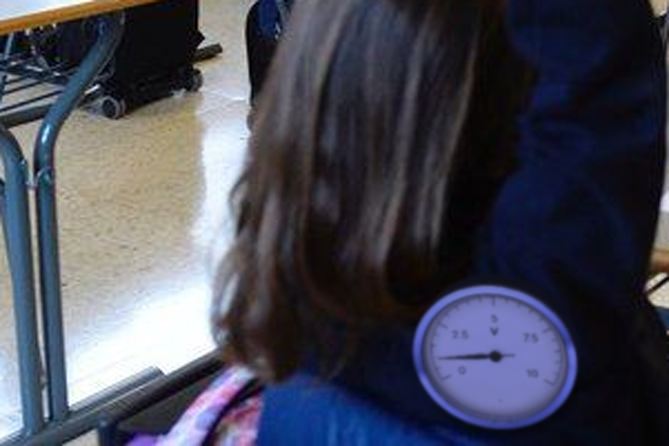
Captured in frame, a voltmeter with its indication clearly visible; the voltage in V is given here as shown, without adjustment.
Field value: 1 V
